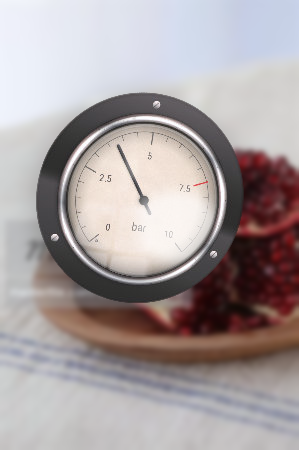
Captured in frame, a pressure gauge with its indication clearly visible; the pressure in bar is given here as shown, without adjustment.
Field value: 3.75 bar
